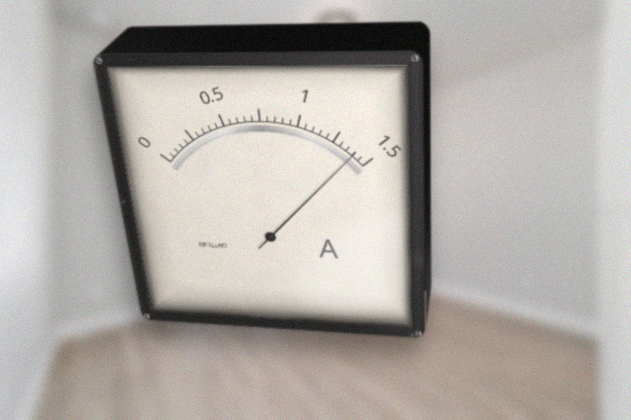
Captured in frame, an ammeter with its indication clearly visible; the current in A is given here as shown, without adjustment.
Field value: 1.4 A
